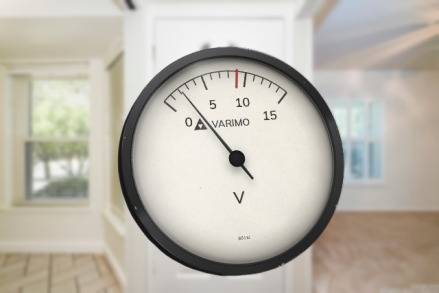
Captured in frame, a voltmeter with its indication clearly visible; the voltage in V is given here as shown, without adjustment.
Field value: 2 V
